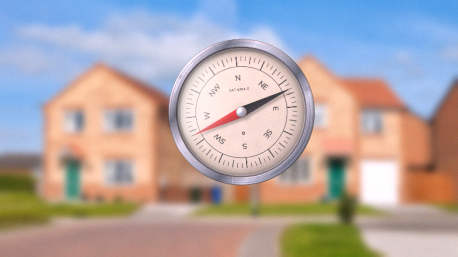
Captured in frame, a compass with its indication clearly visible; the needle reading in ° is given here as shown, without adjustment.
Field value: 250 °
